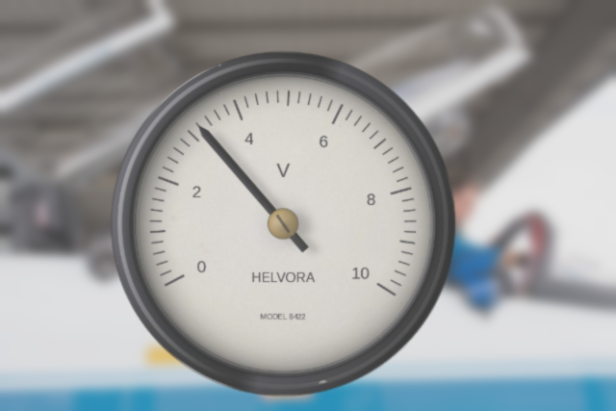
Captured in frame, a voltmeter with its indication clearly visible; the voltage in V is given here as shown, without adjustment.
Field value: 3.2 V
